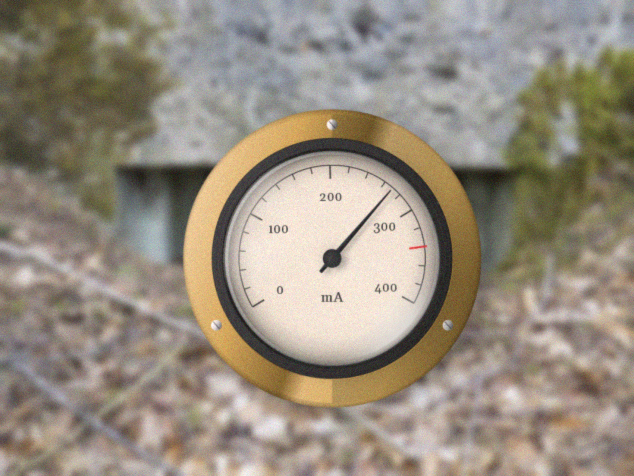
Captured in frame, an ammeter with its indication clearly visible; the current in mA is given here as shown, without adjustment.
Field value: 270 mA
